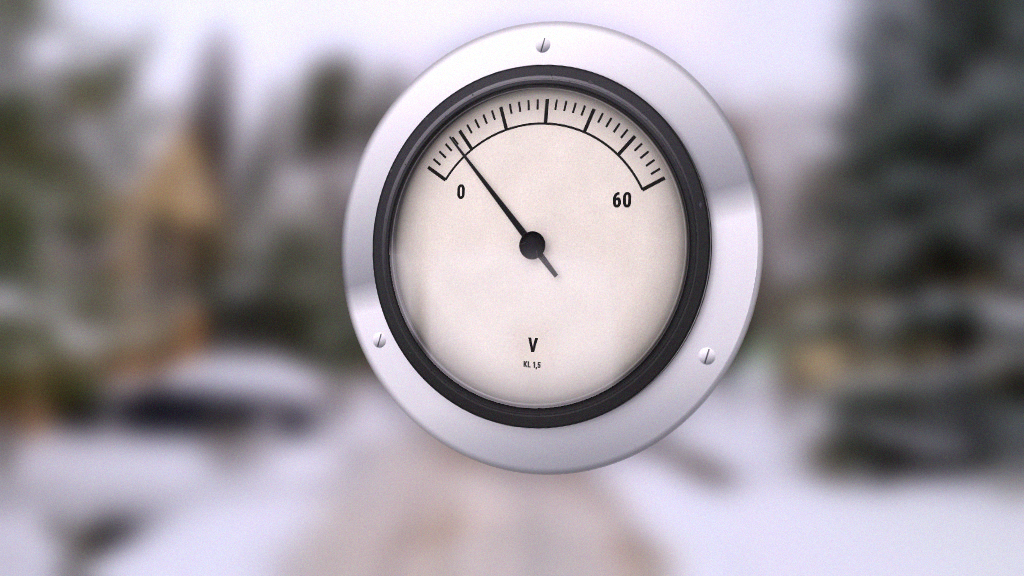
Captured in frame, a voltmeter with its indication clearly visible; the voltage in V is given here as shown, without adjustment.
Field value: 8 V
